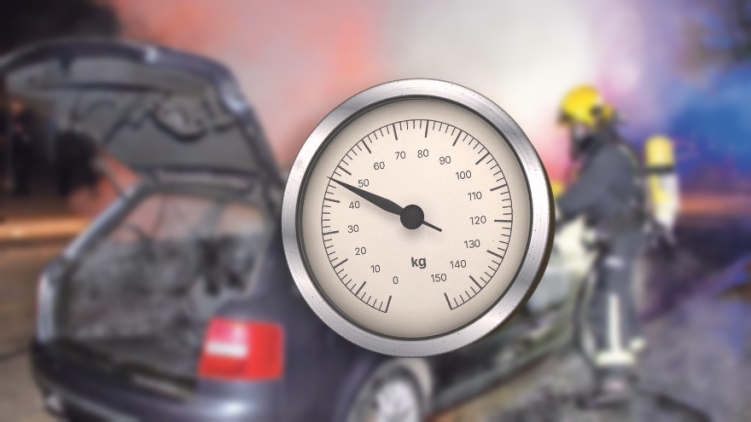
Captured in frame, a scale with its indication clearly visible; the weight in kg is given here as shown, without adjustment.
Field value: 46 kg
